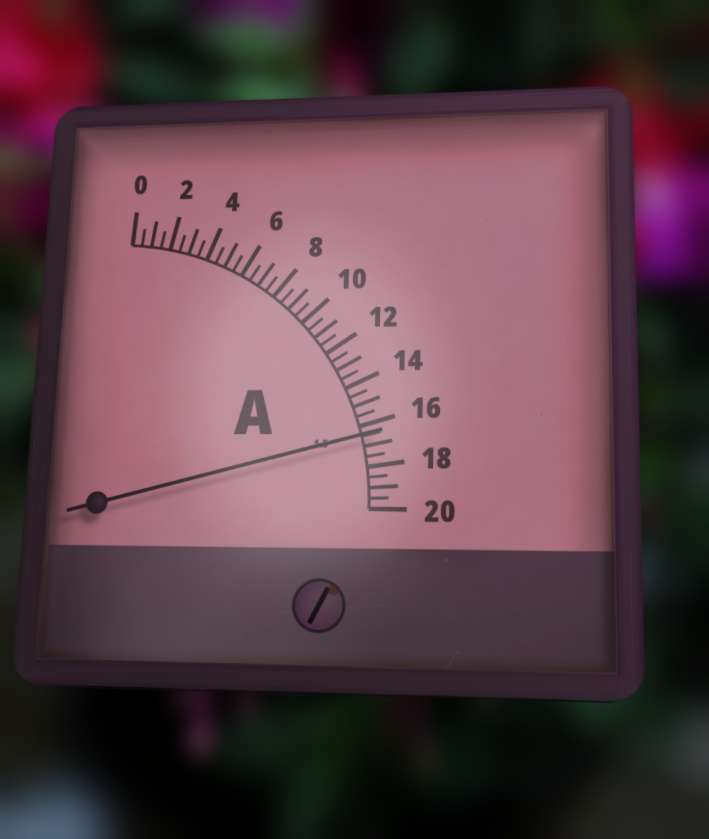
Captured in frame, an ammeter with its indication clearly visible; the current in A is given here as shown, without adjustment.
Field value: 16.5 A
